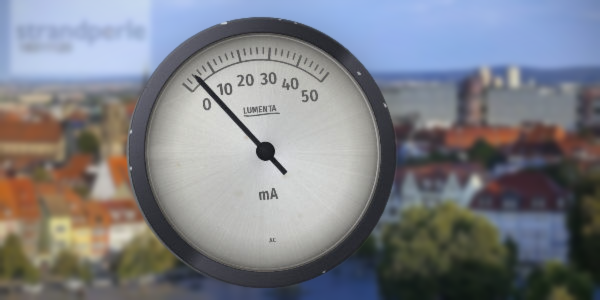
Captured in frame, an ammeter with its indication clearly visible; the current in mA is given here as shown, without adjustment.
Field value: 4 mA
